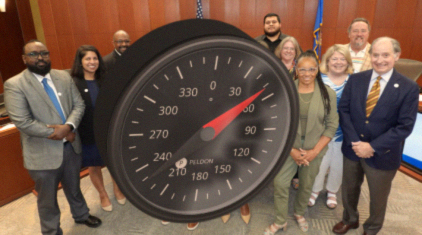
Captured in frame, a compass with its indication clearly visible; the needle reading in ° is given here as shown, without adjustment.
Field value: 50 °
